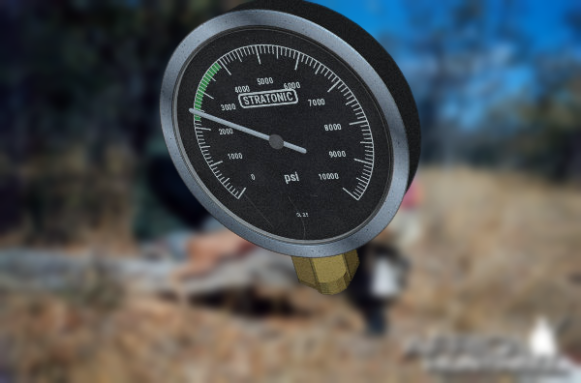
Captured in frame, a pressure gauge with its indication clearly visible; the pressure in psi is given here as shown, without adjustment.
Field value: 2500 psi
